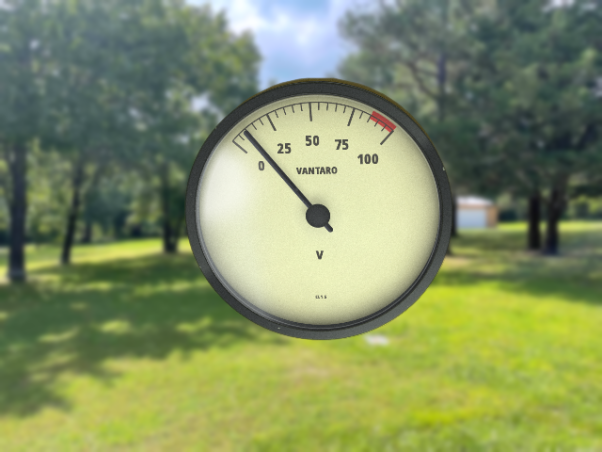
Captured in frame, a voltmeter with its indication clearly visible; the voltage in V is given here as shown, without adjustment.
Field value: 10 V
